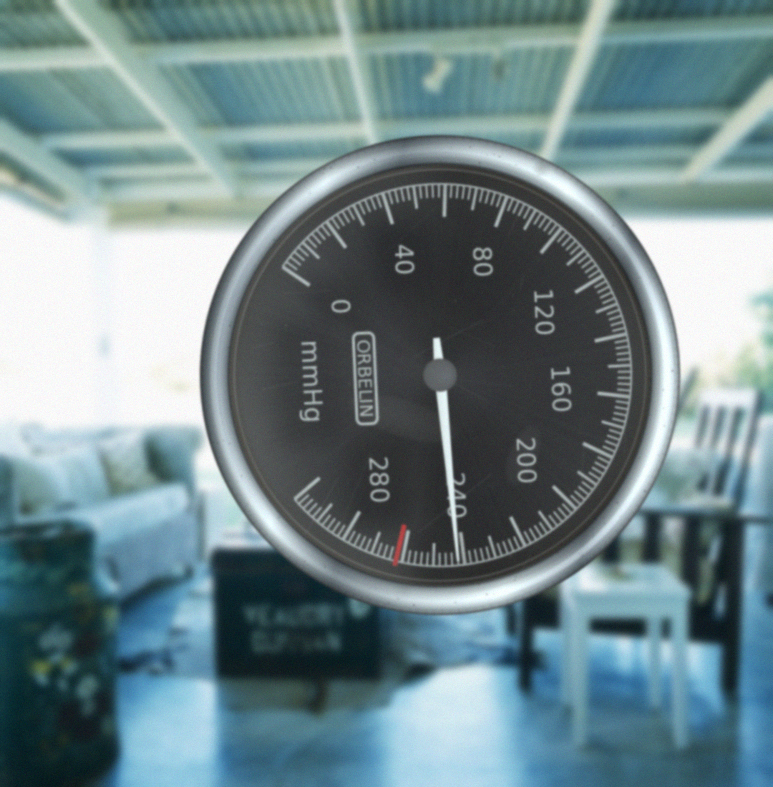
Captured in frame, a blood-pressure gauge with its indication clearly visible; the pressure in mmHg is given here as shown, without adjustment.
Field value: 242 mmHg
